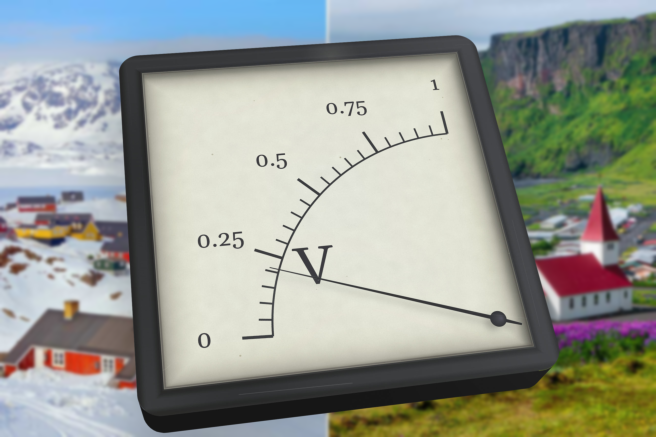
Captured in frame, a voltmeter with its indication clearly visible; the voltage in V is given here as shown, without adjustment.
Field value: 0.2 V
